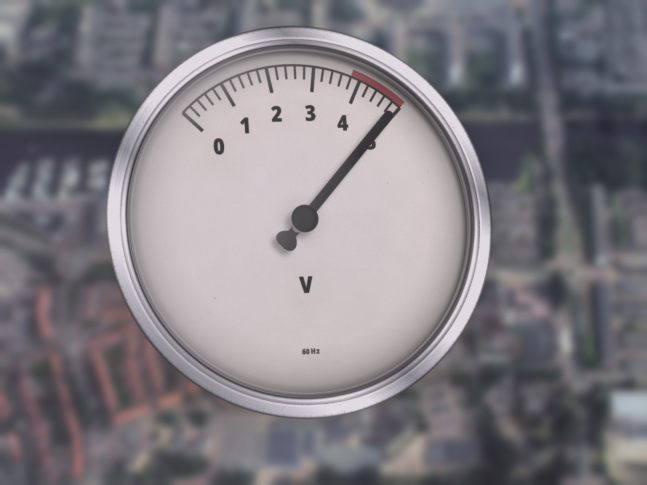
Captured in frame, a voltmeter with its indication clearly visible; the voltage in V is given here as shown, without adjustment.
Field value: 4.9 V
